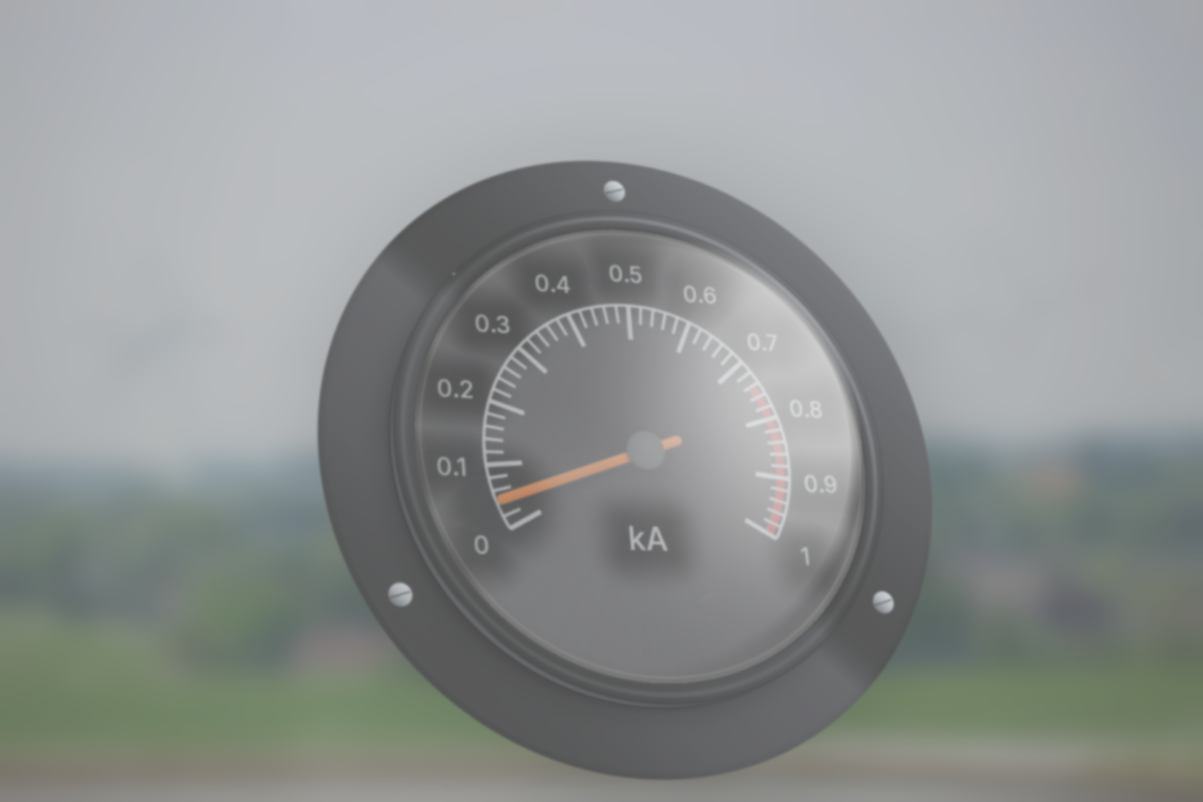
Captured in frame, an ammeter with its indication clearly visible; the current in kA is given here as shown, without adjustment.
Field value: 0.04 kA
